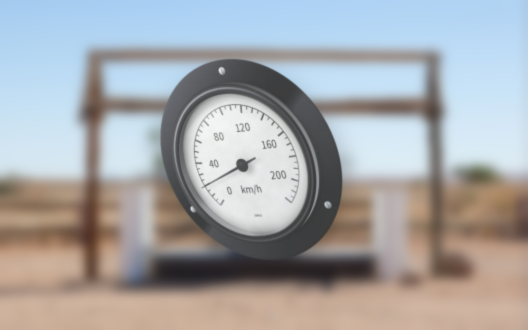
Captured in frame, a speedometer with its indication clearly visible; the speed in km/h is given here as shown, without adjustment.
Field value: 20 km/h
